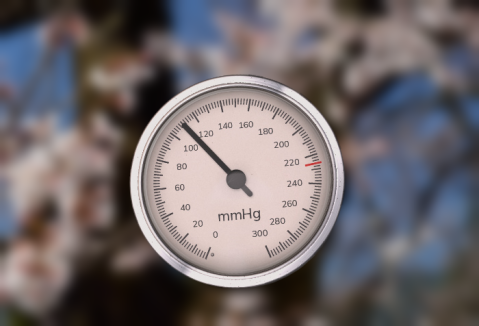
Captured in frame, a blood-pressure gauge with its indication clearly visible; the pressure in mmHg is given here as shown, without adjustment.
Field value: 110 mmHg
